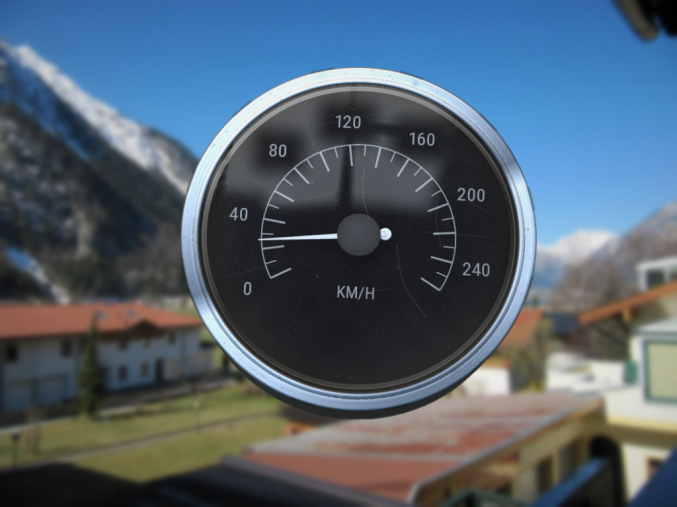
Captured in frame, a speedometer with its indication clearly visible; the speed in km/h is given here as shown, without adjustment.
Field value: 25 km/h
